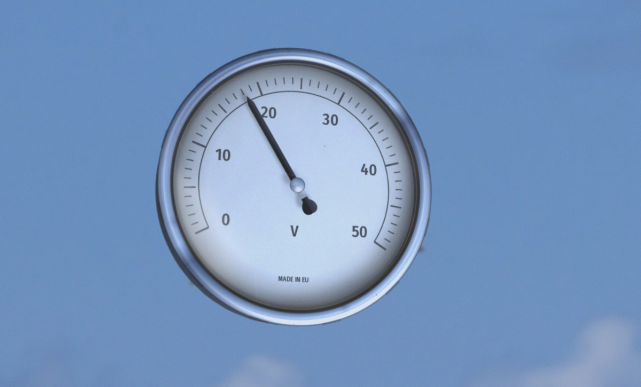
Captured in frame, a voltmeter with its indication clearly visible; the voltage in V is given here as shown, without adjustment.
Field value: 18 V
